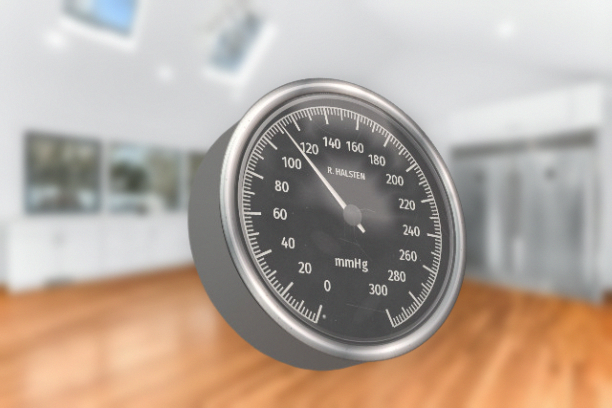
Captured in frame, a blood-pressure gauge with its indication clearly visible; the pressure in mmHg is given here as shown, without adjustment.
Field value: 110 mmHg
